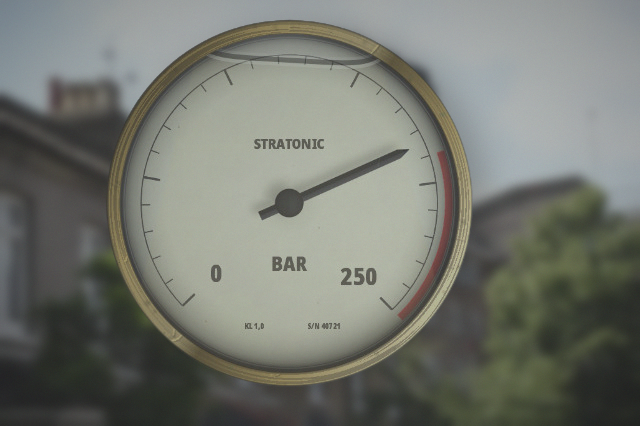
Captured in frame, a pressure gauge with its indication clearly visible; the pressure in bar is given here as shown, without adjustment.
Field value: 185 bar
